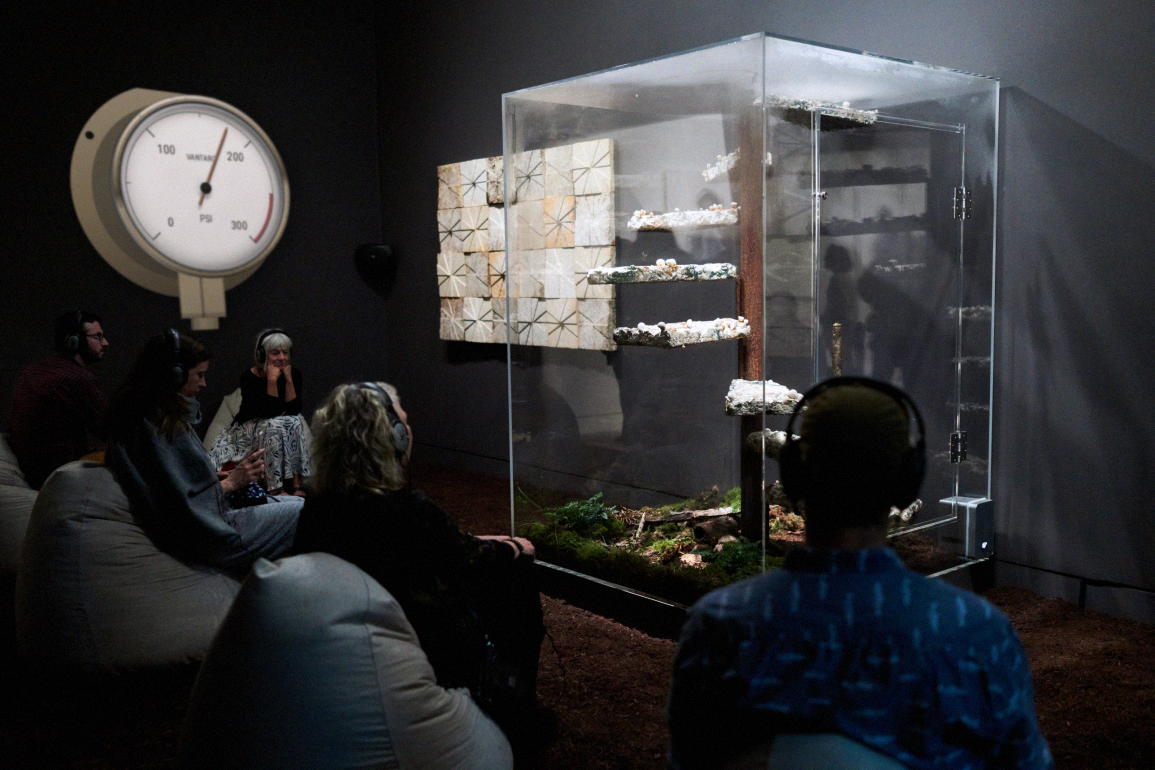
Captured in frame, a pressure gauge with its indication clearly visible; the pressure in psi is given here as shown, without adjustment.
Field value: 175 psi
